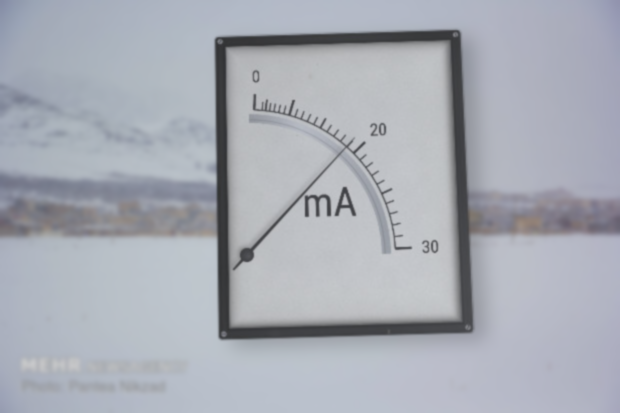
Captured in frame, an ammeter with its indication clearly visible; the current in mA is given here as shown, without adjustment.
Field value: 19 mA
